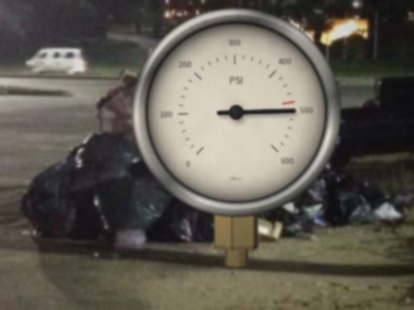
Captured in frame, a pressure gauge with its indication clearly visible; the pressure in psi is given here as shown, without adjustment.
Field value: 500 psi
